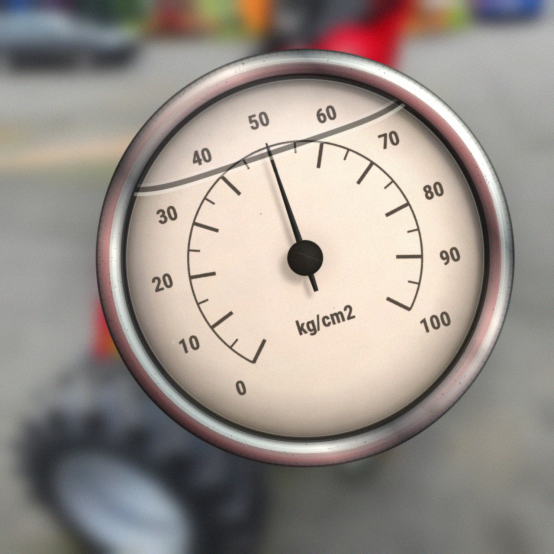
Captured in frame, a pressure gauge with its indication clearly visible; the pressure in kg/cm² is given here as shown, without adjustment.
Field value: 50 kg/cm²
